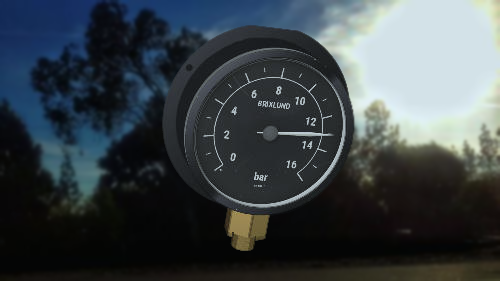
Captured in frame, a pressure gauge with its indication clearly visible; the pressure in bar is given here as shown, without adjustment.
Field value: 13 bar
